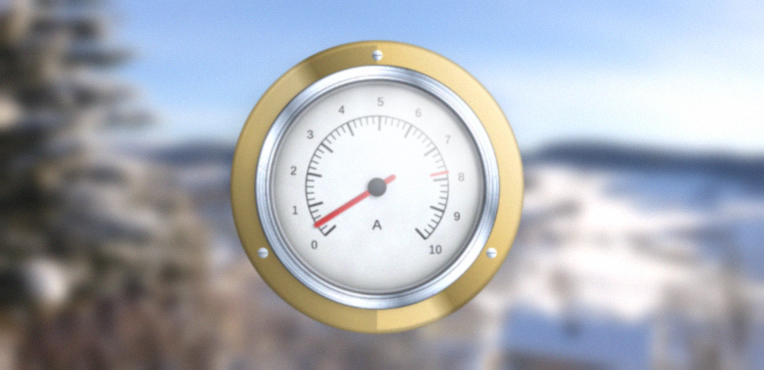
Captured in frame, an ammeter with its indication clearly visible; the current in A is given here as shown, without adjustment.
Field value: 0.4 A
